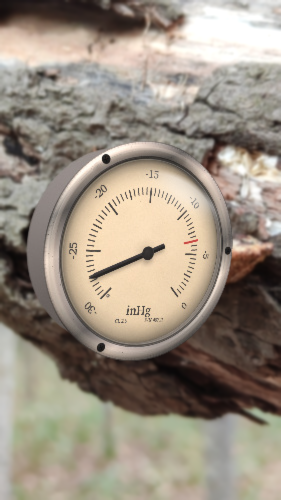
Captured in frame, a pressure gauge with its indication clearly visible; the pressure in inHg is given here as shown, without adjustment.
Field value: -27.5 inHg
